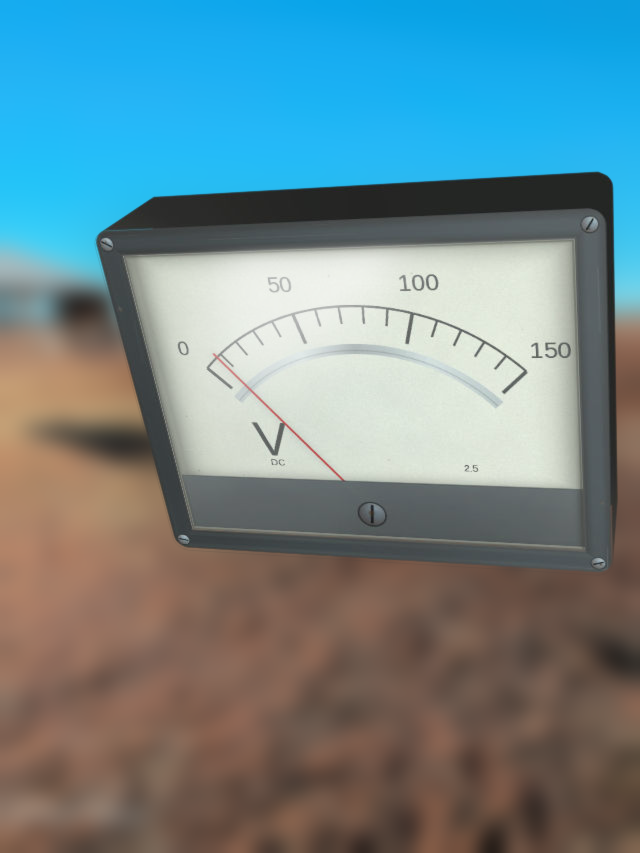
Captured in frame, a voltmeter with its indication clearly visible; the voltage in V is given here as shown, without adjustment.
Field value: 10 V
